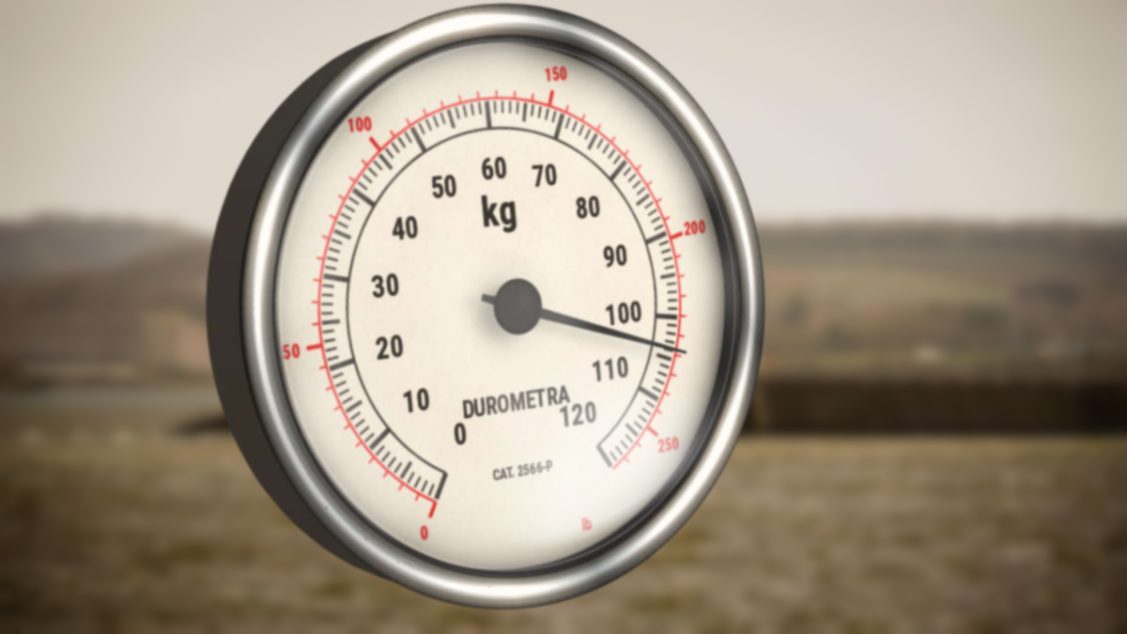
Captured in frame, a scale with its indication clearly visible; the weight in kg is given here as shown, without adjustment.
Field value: 104 kg
